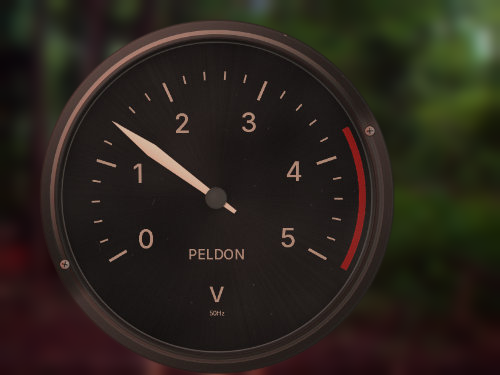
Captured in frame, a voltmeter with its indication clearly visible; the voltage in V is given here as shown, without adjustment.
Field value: 1.4 V
